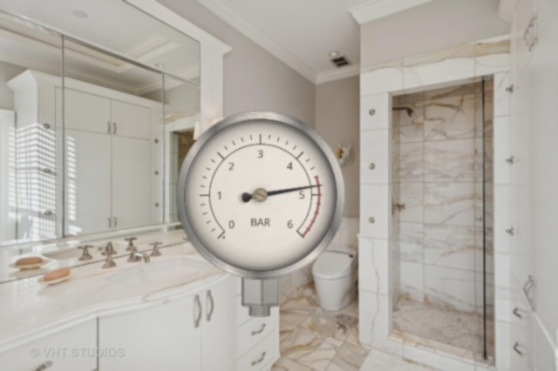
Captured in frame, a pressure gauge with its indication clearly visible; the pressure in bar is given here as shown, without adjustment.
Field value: 4.8 bar
